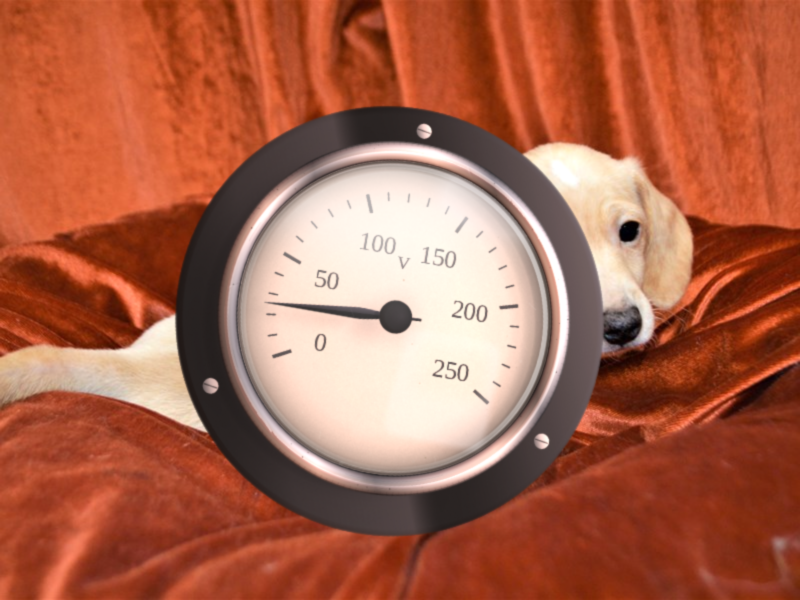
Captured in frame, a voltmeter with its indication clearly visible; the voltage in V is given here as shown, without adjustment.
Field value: 25 V
